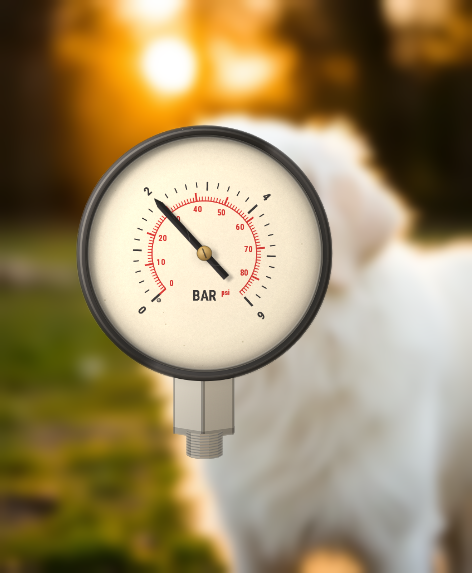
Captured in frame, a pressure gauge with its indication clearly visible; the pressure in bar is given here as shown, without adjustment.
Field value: 2 bar
